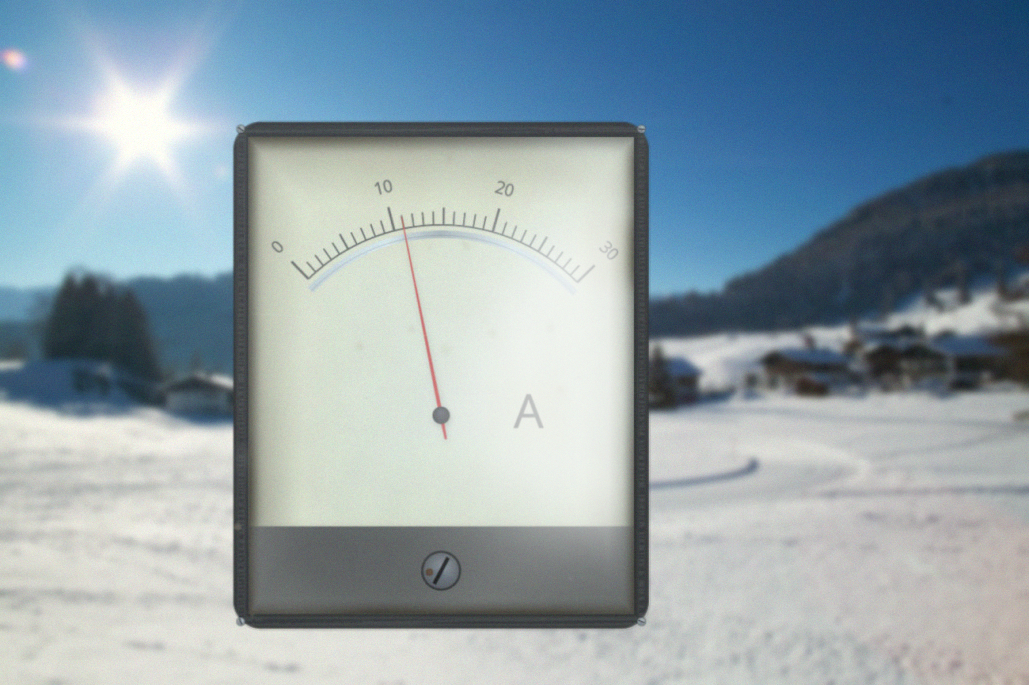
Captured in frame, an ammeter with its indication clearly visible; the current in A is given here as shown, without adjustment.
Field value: 11 A
